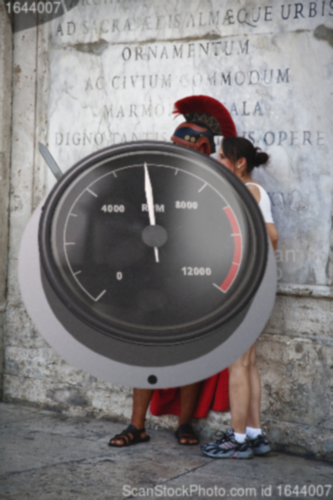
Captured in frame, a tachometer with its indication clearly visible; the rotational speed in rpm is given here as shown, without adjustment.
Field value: 6000 rpm
